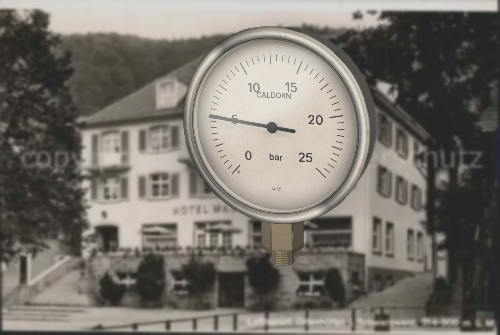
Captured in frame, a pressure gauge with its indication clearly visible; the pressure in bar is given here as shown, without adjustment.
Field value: 5 bar
